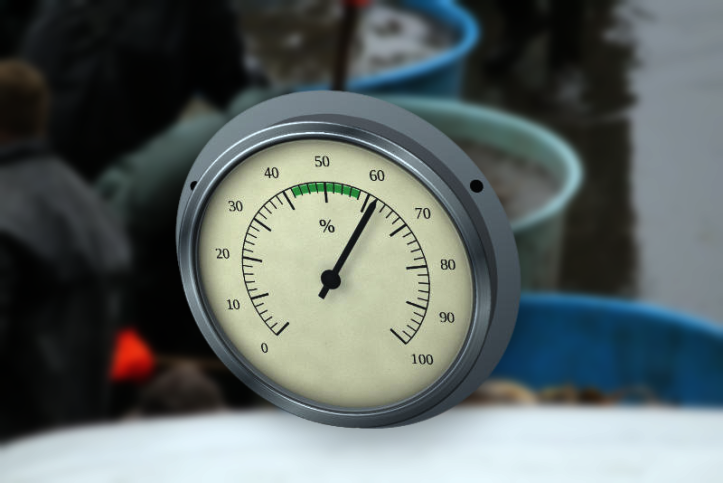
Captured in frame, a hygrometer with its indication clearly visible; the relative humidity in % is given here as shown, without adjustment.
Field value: 62 %
